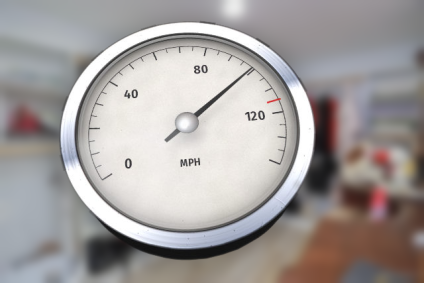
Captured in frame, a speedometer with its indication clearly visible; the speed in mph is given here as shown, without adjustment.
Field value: 100 mph
